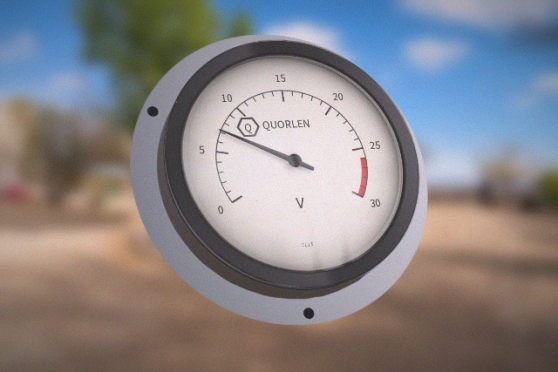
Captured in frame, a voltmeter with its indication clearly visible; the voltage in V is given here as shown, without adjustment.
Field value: 7 V
